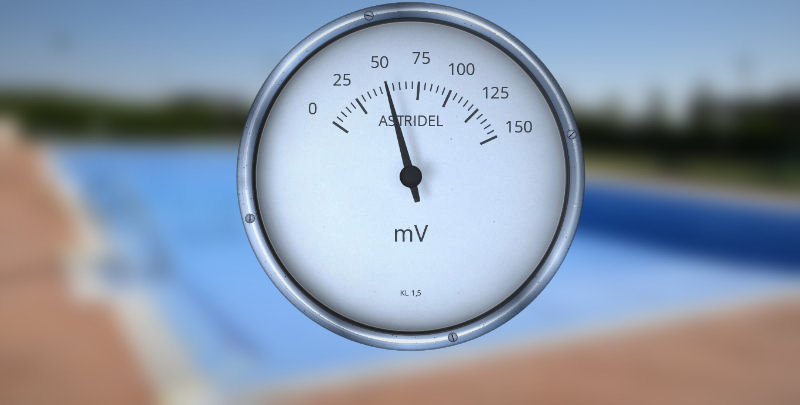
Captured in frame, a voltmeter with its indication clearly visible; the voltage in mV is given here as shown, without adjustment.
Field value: 50 mV
